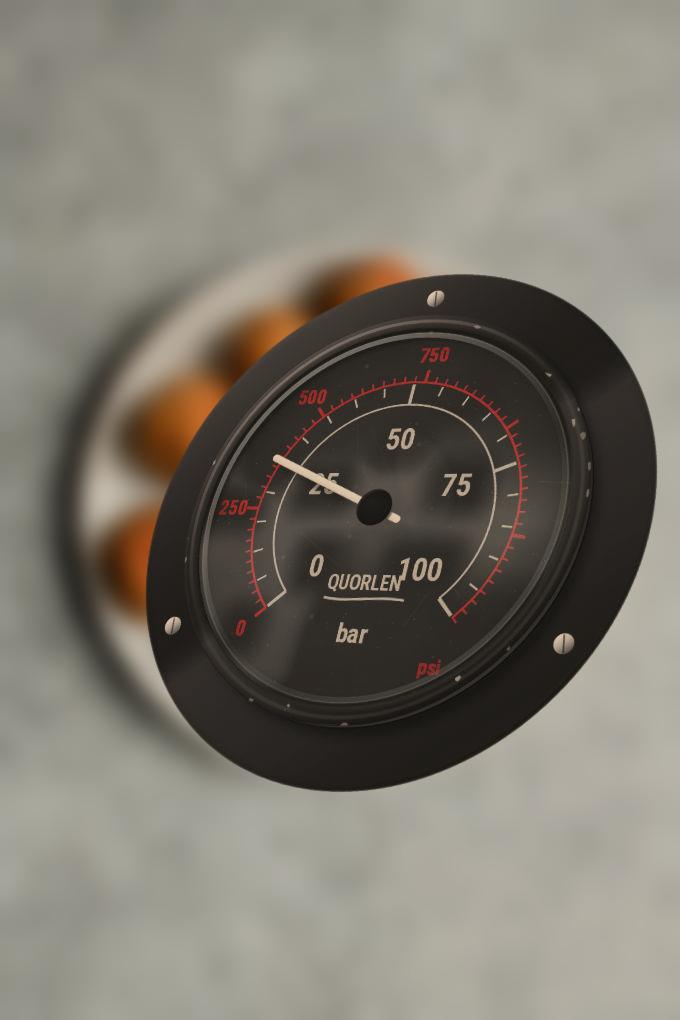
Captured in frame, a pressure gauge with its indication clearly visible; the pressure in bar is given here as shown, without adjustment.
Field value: 25 bar
